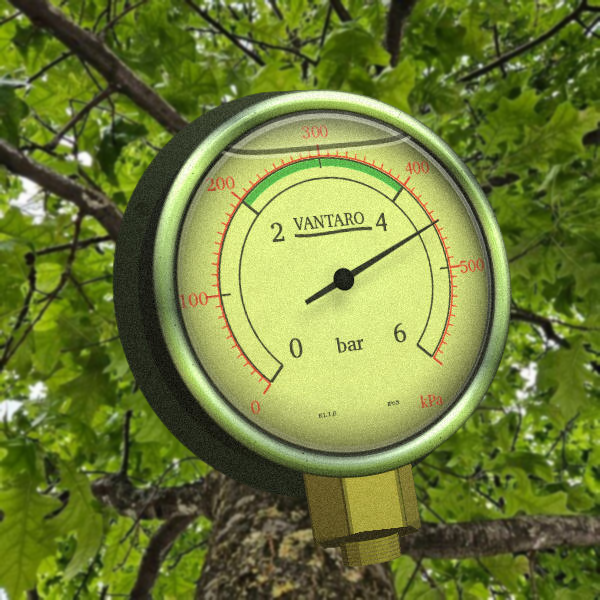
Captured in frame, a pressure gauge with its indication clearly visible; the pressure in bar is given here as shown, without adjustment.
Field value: 4.5 bar
